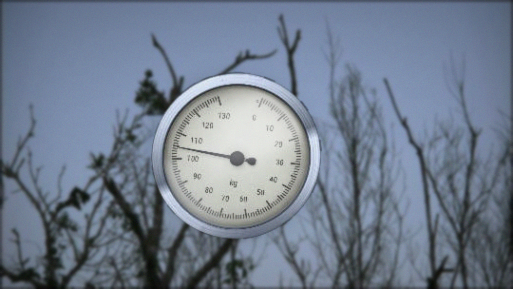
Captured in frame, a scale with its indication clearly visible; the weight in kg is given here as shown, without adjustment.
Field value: 105 kg
